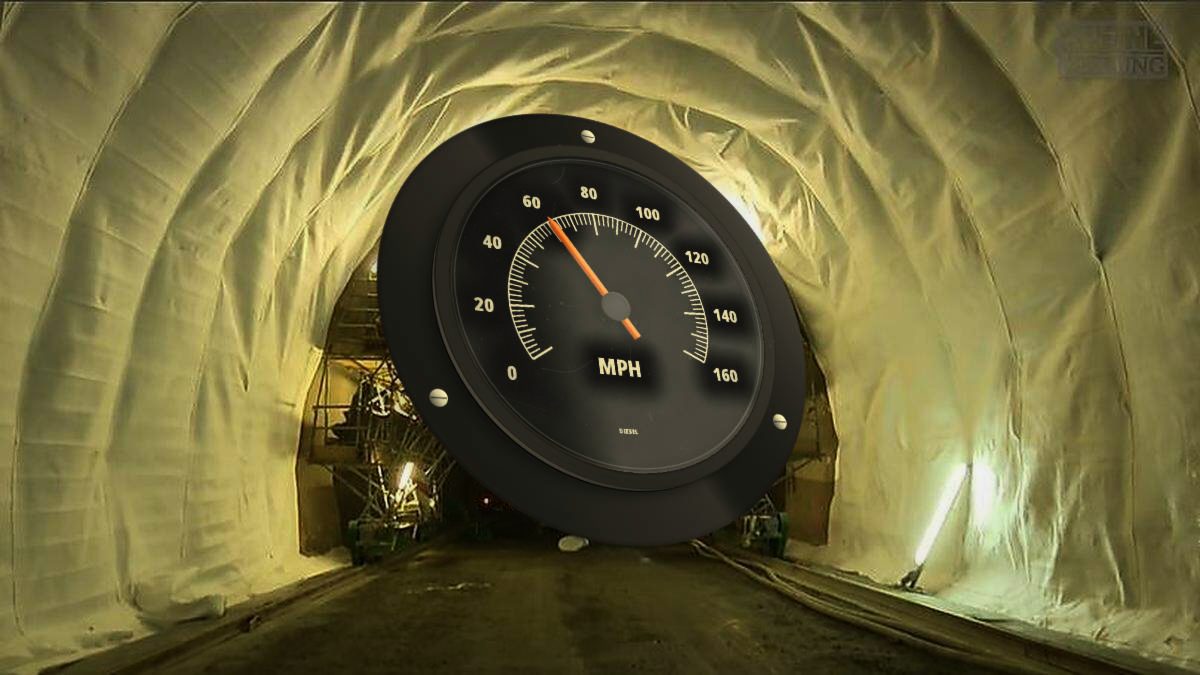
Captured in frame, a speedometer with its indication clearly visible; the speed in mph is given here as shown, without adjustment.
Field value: 60 mph
